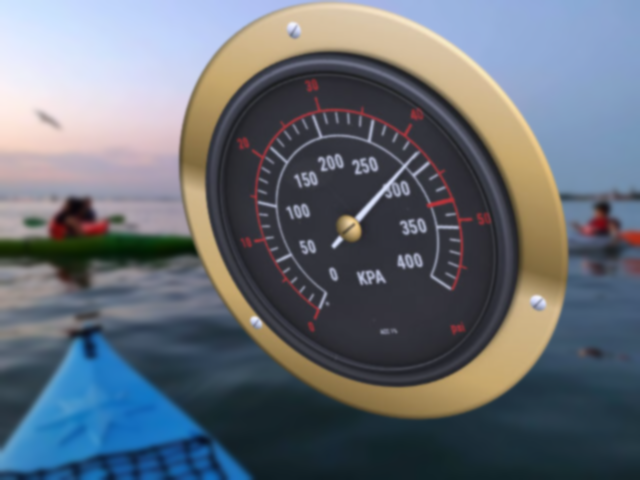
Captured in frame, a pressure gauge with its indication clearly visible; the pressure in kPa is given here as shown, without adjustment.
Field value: 290 kPa
